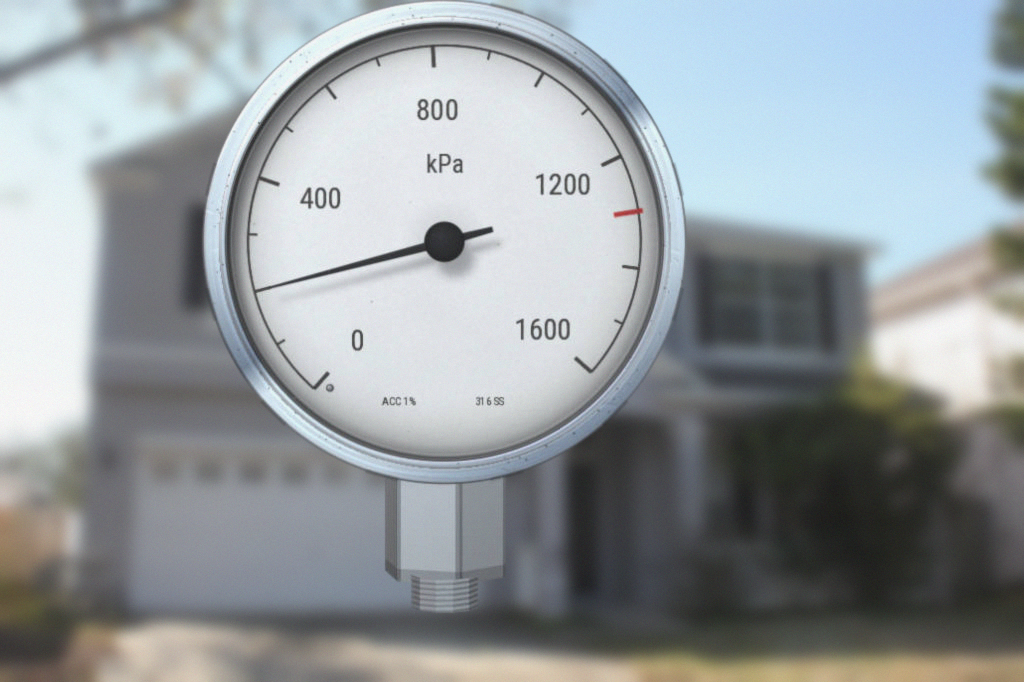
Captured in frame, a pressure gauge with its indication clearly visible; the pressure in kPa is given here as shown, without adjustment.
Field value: 200 kPa
